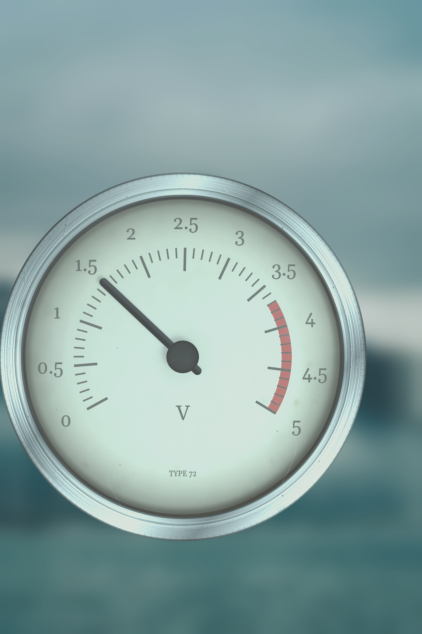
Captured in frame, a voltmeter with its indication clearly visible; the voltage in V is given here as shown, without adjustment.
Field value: 1.5 V
